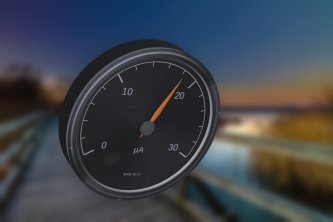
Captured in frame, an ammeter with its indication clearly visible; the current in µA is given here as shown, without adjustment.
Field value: 18 µA
